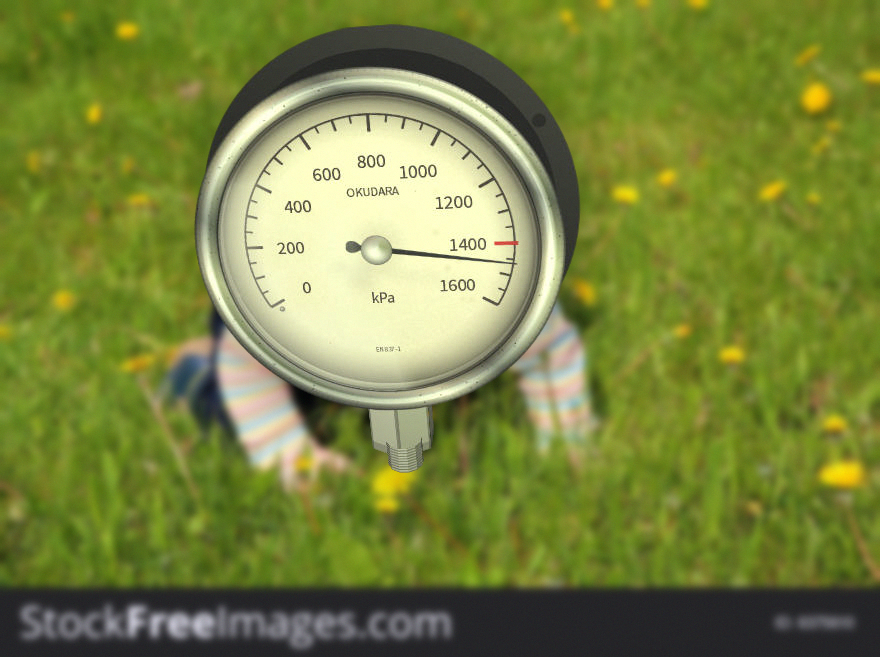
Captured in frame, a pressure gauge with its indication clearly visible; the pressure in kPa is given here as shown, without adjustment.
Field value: 1450 kPa
